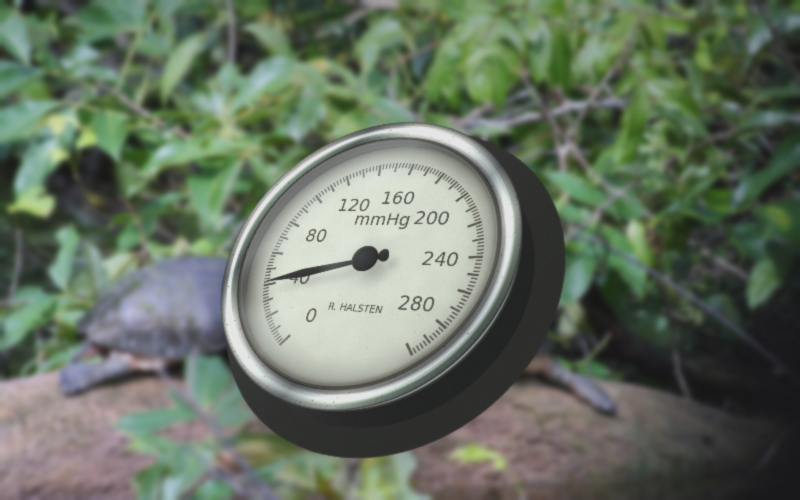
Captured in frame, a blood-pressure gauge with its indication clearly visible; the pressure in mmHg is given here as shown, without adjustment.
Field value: 40 mmHg
